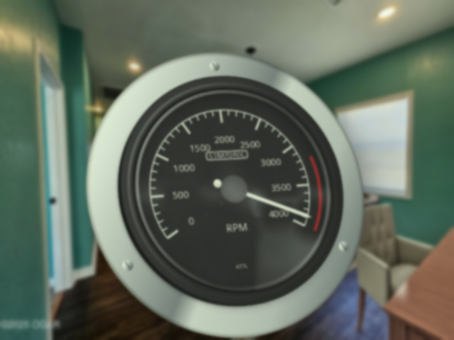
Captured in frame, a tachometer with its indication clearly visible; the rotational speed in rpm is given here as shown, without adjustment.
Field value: 3900 rpm
